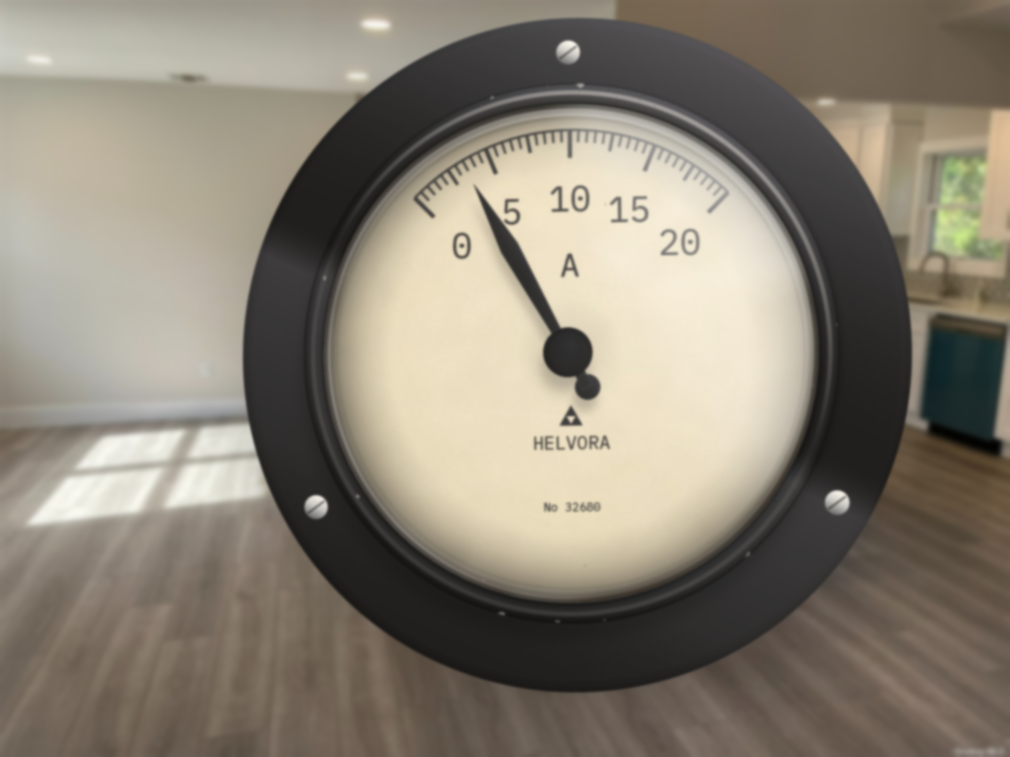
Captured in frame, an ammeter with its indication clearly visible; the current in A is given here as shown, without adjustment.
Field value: 3.5 A
